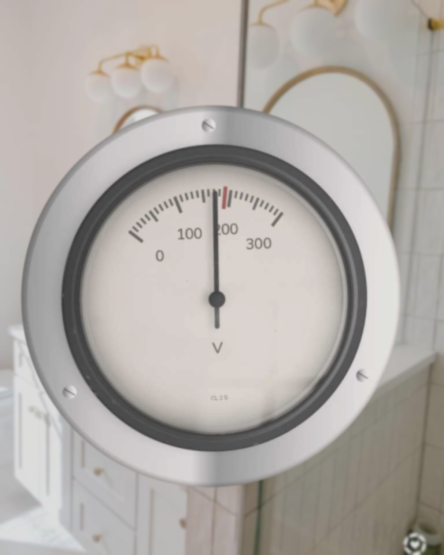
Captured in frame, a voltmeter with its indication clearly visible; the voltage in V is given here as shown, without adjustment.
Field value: 170 V
